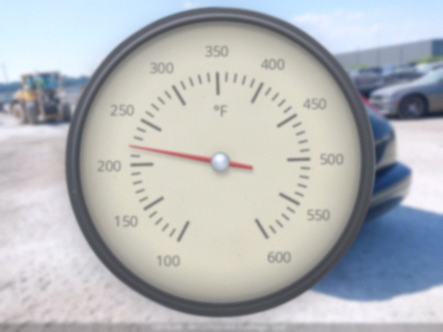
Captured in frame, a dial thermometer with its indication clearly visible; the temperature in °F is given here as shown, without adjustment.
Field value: 220 °F
